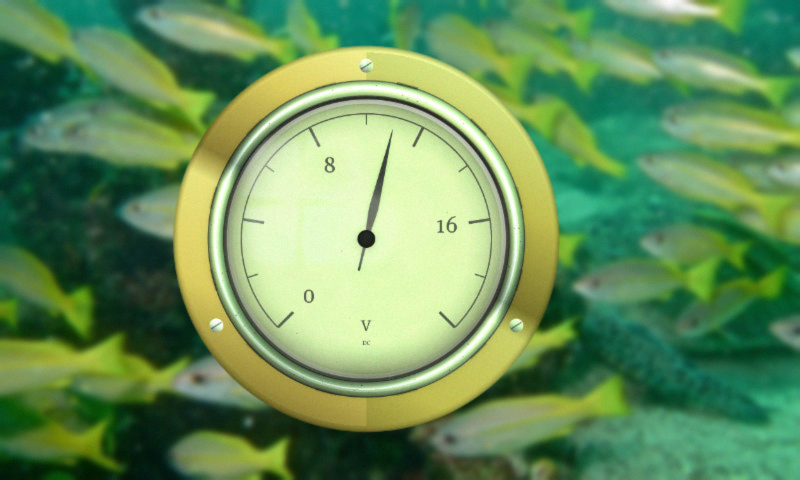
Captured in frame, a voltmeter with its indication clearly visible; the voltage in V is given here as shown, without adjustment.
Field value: 11 V
